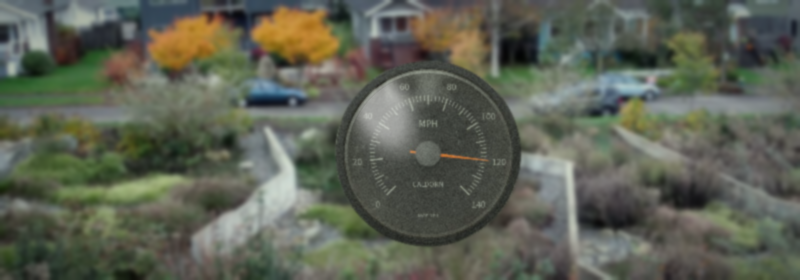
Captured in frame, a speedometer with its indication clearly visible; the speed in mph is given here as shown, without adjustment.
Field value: 120 mph
